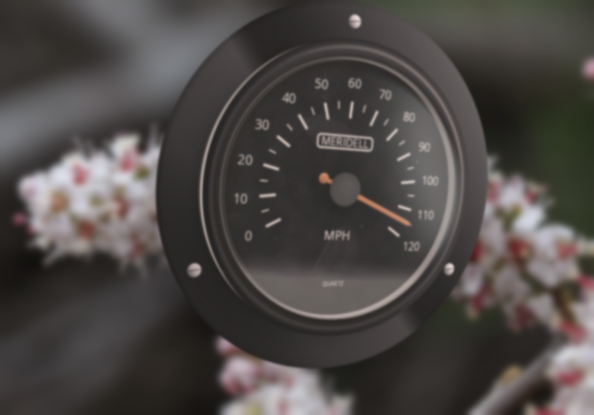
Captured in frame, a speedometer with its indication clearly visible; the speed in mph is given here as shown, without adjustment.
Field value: 115 mph
